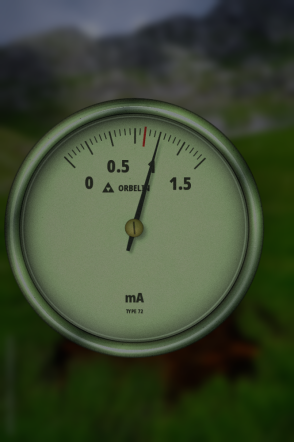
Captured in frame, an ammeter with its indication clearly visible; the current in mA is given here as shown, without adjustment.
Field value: 1 mA
